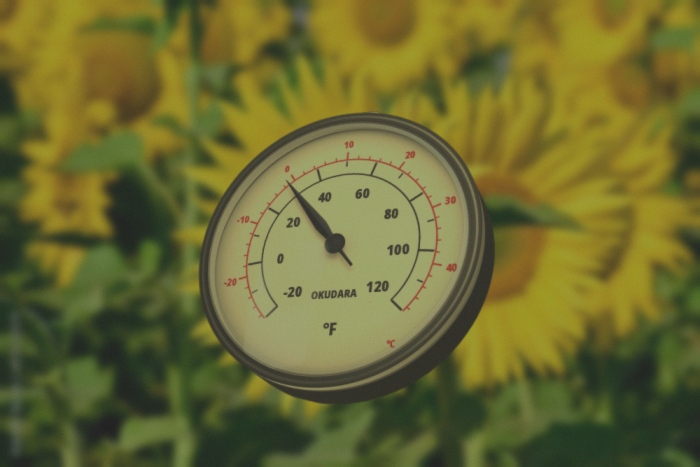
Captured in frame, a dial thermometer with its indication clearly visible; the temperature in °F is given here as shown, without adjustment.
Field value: 30 °F
